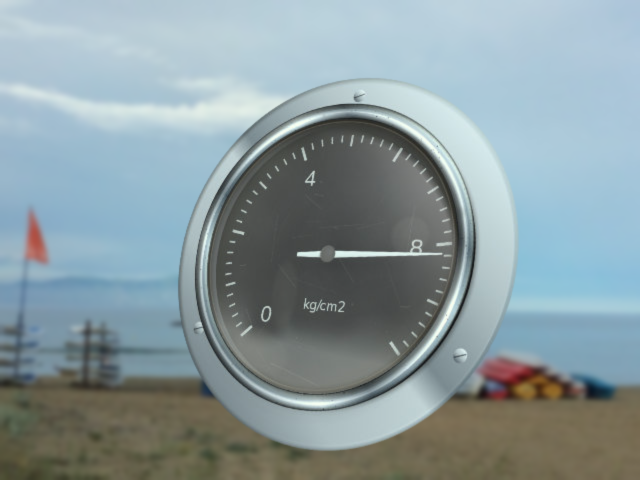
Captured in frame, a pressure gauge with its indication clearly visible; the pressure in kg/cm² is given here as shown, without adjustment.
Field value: 8.2 kg/cm²
